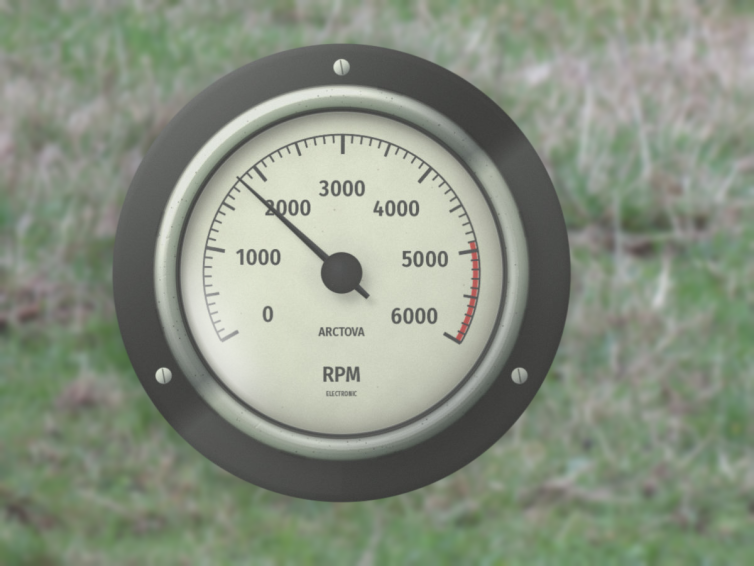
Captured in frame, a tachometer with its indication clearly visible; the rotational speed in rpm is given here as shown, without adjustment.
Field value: 1800 rpm
